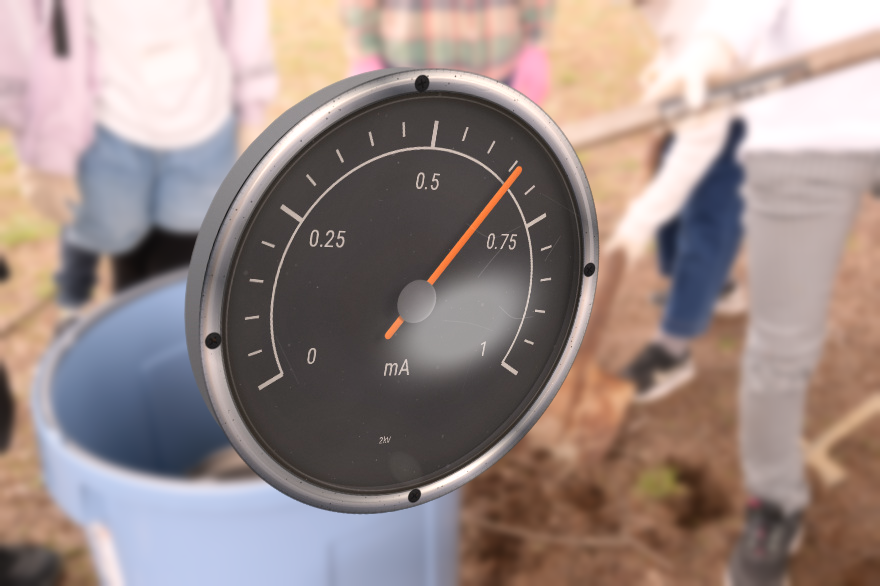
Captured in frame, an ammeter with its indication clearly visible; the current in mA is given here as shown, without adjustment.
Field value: 0.65 mA
